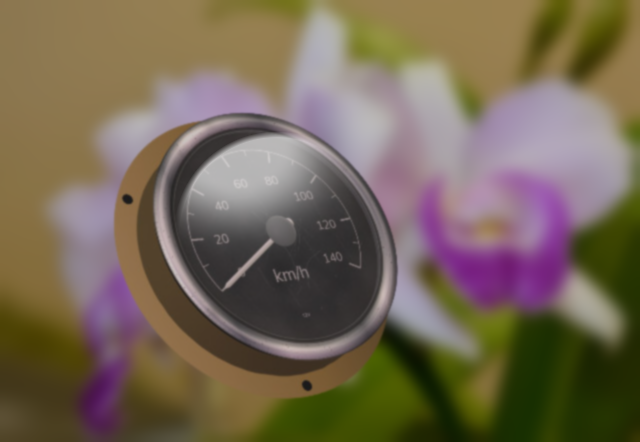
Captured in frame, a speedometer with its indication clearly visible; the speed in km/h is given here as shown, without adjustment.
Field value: 0 km/h
